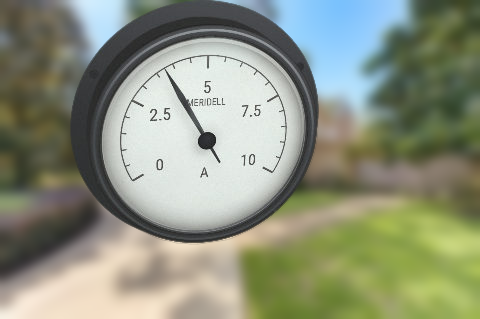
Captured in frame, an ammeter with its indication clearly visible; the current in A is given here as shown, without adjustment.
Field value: 3.75 A
